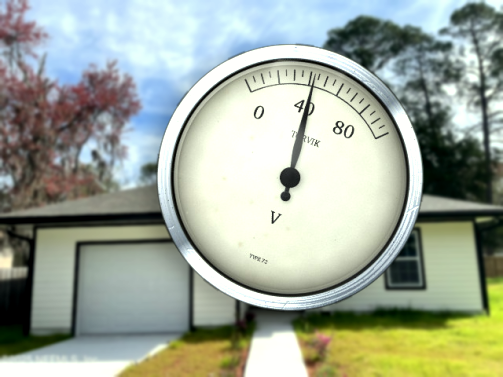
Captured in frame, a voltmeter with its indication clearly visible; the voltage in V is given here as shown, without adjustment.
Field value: 42.5 V
